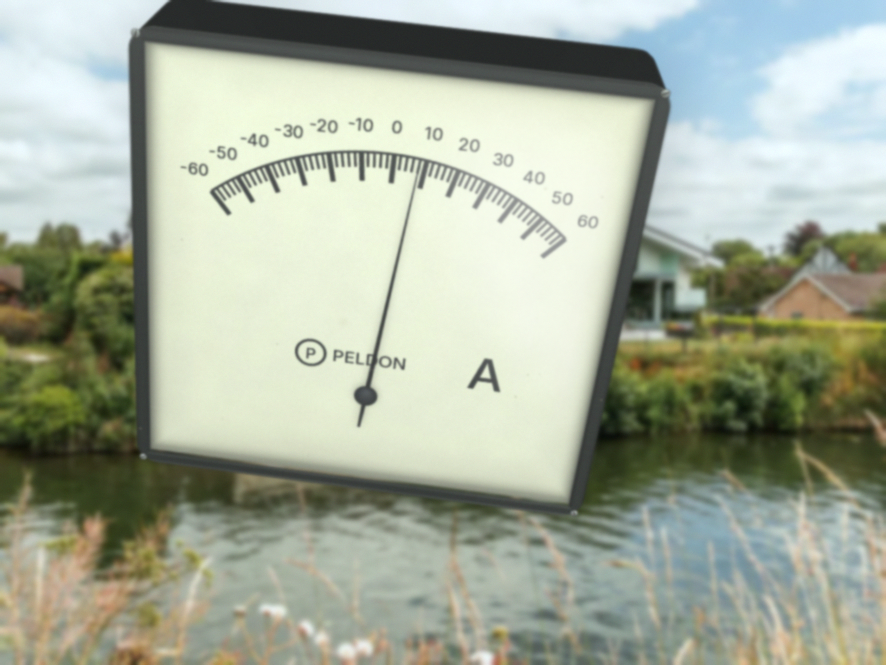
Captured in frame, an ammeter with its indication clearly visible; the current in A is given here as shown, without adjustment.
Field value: 8 A
